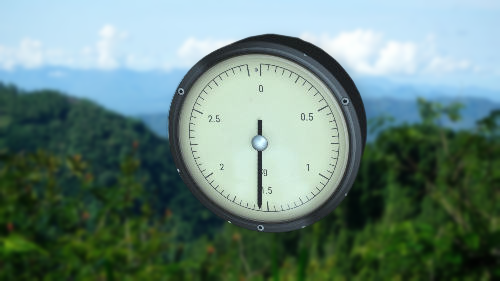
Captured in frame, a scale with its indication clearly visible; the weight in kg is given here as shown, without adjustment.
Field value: 1.55 kg
